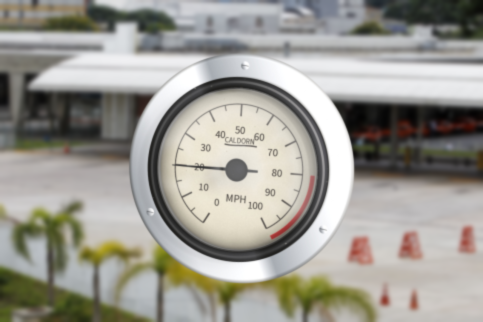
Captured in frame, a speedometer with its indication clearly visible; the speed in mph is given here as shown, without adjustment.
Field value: 20 mph
